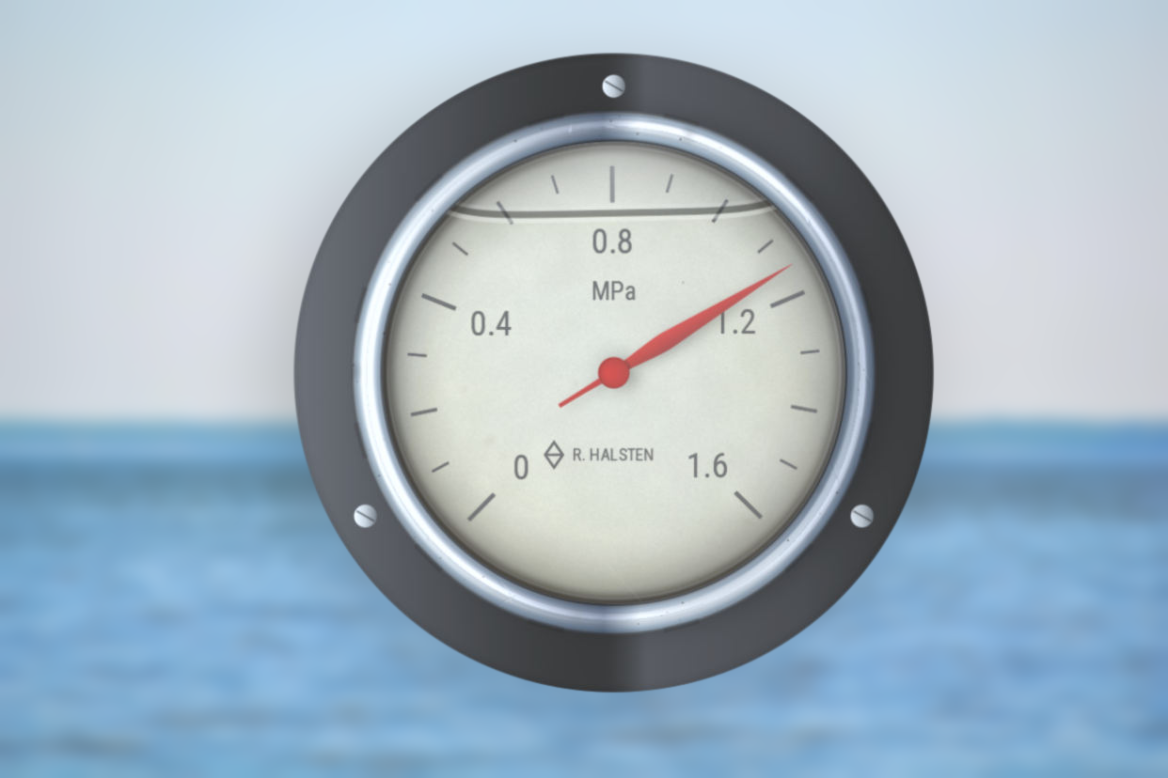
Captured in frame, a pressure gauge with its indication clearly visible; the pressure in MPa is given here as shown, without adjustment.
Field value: 1.15 MPa
